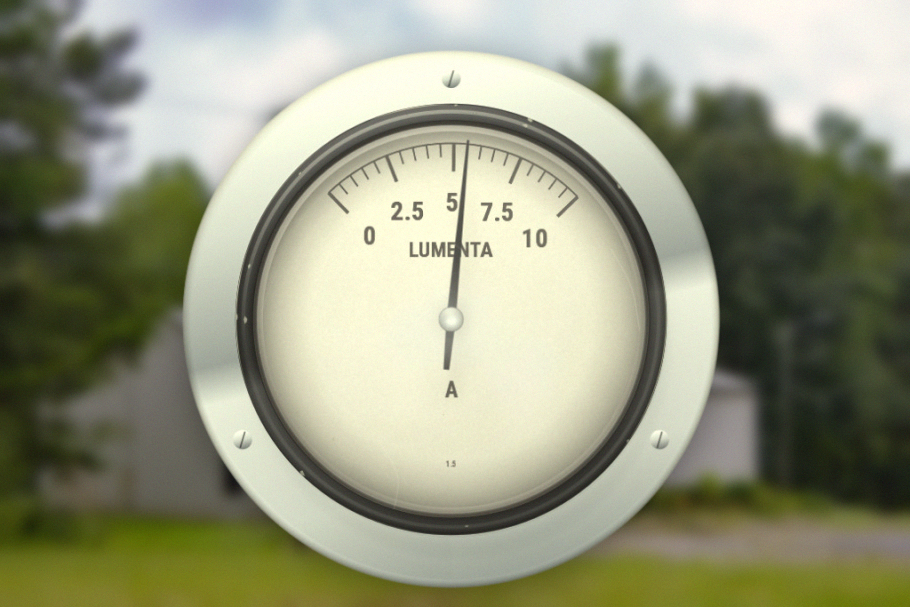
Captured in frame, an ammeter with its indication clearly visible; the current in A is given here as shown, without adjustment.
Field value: 5.5 A
